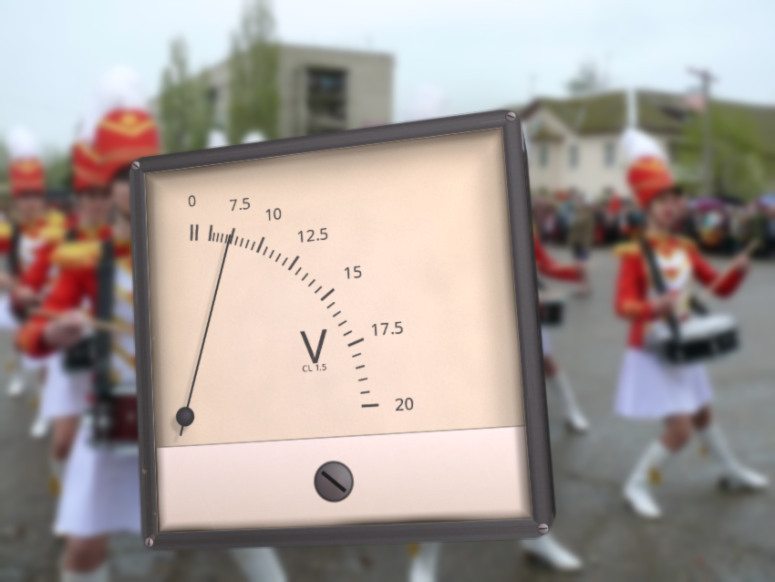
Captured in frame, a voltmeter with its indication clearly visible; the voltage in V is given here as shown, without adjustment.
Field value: 7.5 V
